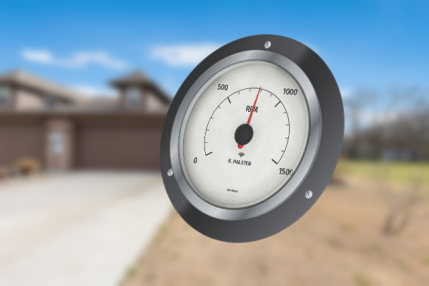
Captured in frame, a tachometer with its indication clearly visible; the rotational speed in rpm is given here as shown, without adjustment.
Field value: 800 rpm
